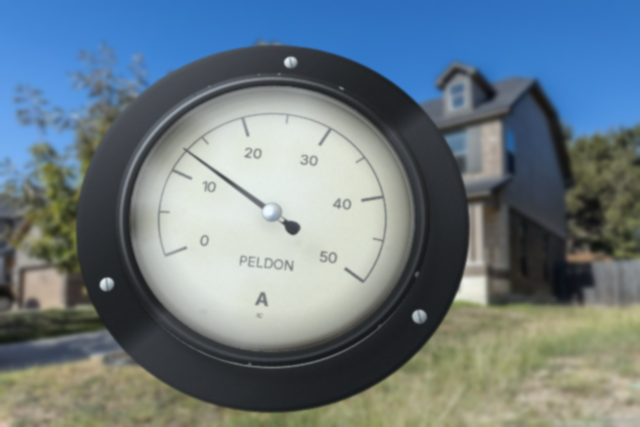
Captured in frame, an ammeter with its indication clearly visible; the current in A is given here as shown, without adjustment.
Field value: 12.5 A
